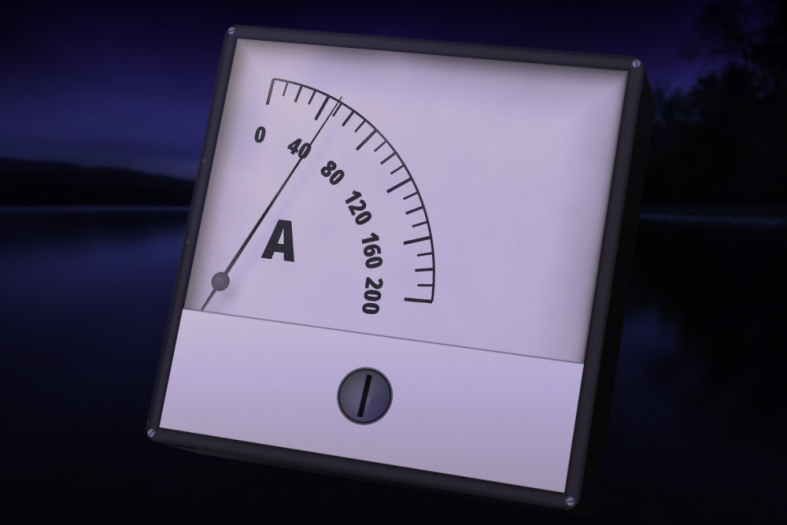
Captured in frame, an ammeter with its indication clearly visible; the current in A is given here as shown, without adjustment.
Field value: 50 A
